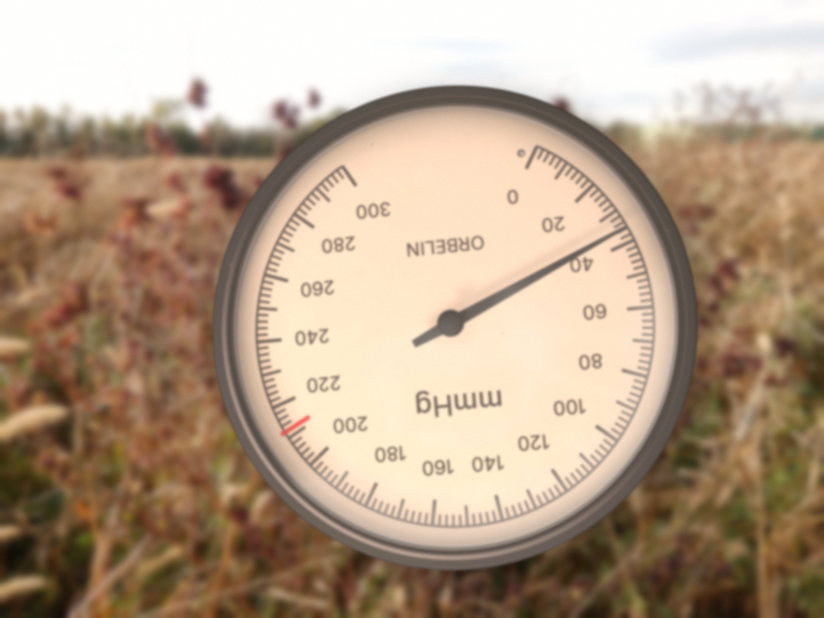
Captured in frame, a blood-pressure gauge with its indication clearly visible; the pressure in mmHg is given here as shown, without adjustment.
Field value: 36 mmHg
